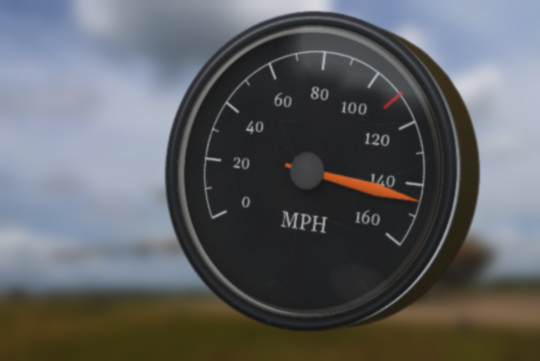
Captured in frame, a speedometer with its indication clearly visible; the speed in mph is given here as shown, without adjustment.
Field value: 145 mph
